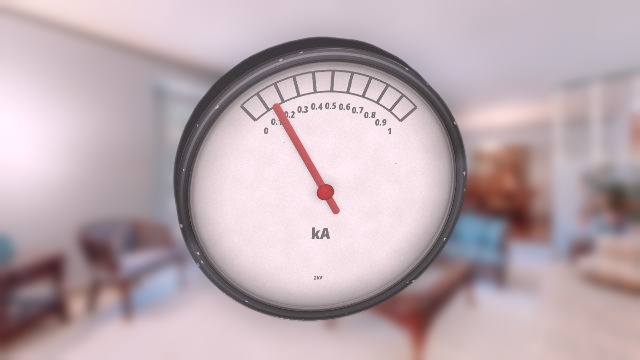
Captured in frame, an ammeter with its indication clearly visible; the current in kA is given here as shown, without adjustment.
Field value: 0.15 kA
